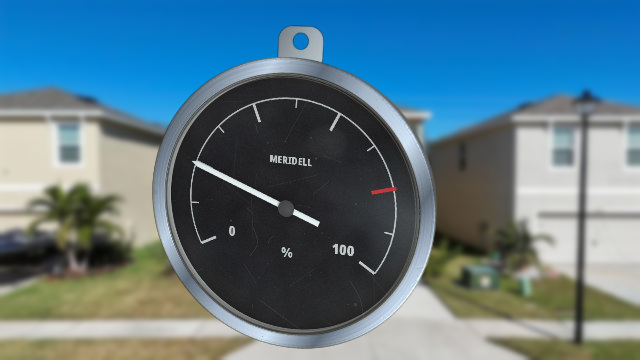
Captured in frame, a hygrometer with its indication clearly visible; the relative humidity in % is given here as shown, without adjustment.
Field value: 20 %
